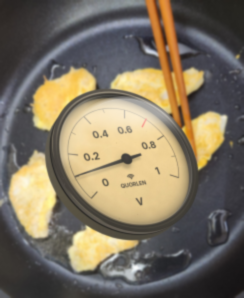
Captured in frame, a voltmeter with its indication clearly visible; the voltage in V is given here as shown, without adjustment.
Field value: 0.1 V
